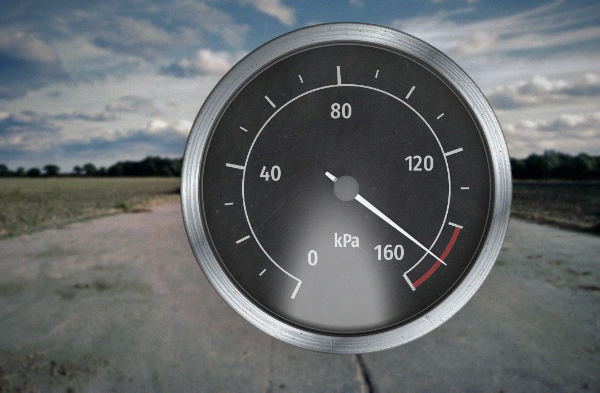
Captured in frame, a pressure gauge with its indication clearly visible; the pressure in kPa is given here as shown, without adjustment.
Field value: 150 kPa
